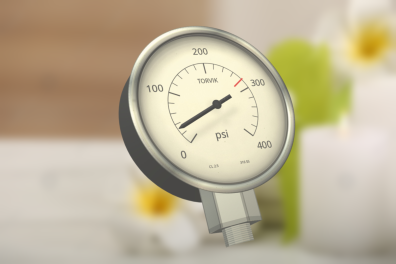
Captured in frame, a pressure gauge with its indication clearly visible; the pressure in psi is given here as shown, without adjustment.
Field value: 30 psi
